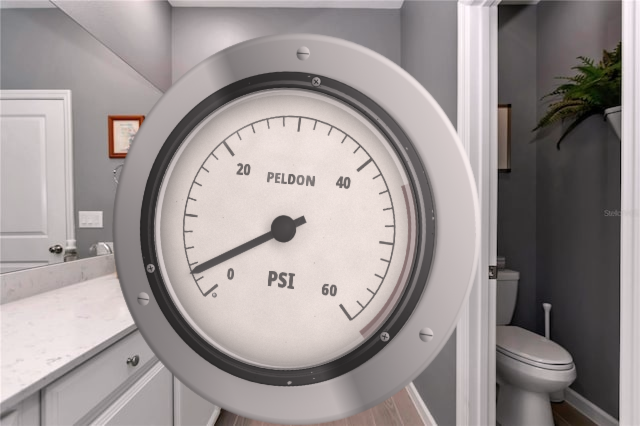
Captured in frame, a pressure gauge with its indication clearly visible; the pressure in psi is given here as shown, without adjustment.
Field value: 3 psi
